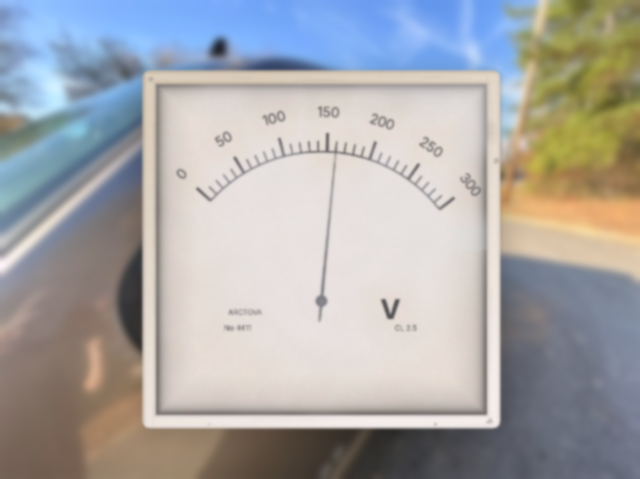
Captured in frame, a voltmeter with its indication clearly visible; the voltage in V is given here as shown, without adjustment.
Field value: 160 V
